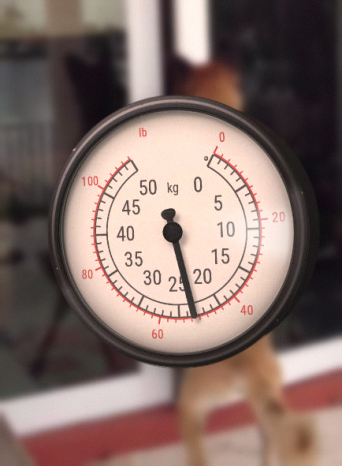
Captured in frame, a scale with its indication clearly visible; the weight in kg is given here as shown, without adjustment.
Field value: 23 kg
